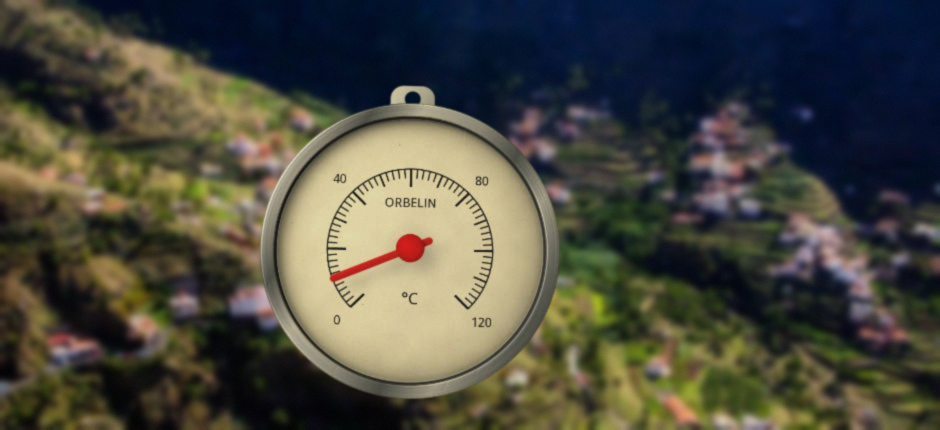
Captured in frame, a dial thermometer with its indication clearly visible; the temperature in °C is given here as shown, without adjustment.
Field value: 10 °C
